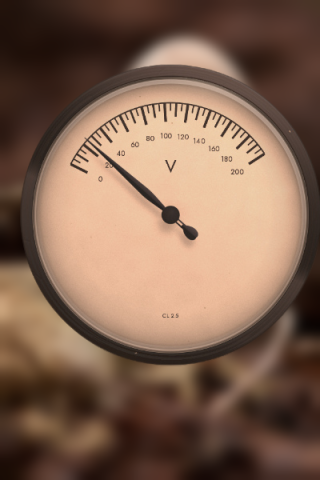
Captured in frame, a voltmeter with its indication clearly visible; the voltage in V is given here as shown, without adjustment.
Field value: 25 V
